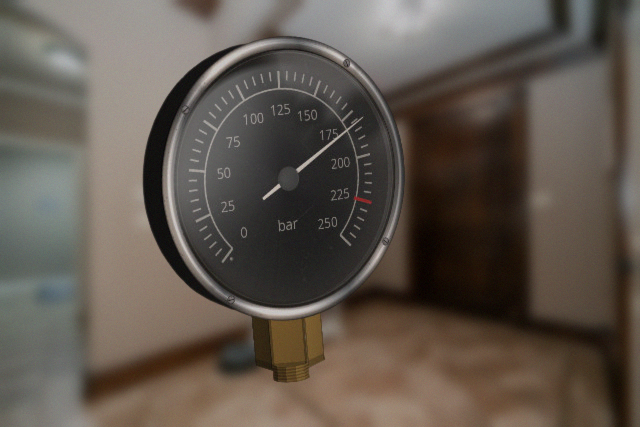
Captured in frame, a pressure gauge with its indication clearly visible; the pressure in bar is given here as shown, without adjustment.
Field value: 180 bar
